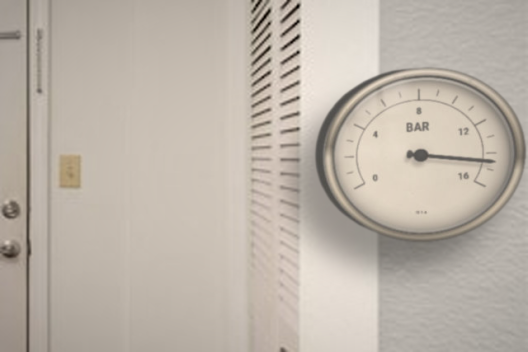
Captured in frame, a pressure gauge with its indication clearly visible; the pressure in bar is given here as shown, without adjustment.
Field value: 14.5 bar
